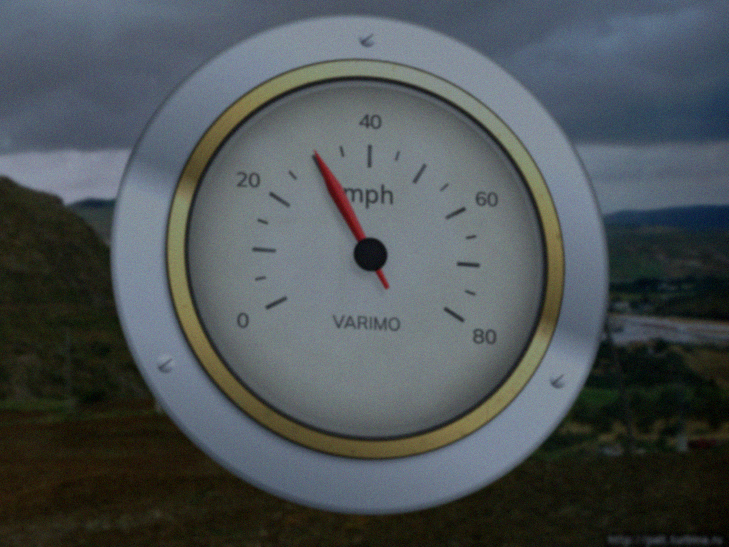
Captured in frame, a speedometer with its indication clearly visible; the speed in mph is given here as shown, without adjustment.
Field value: 30 mph
